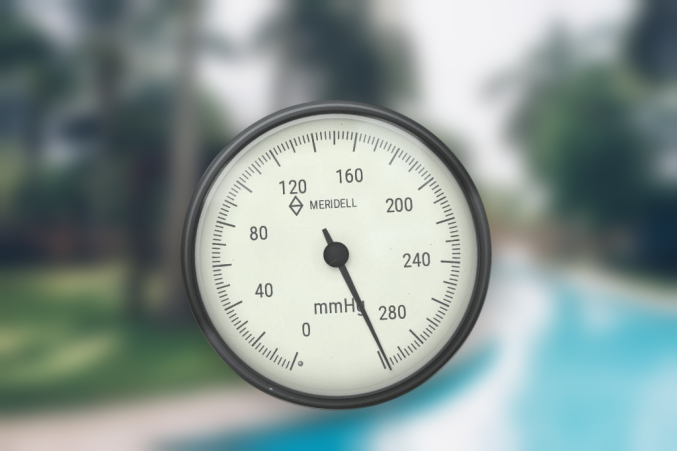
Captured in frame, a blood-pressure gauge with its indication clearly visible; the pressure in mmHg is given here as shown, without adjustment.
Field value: 298 mmHg
